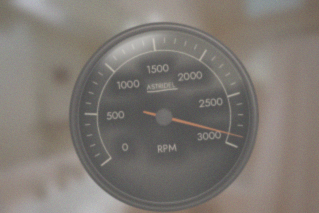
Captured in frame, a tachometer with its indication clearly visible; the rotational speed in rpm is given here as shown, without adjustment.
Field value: 2900 rpm
